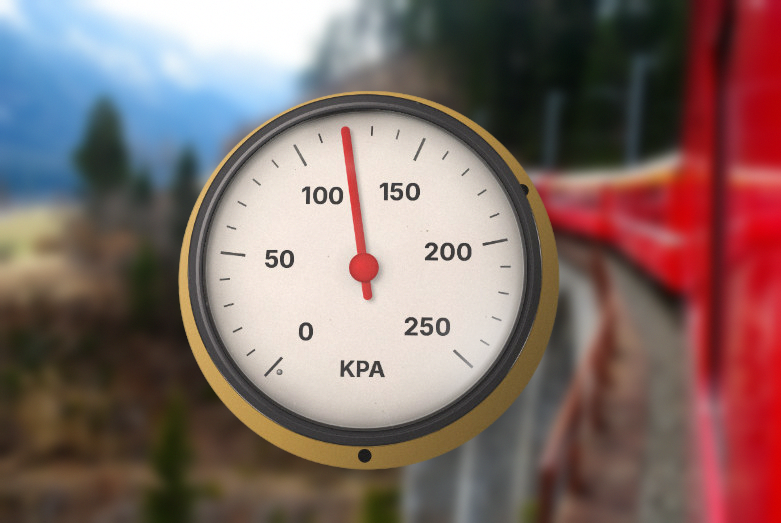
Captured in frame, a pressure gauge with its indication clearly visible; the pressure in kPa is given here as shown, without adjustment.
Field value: 120 kPa
